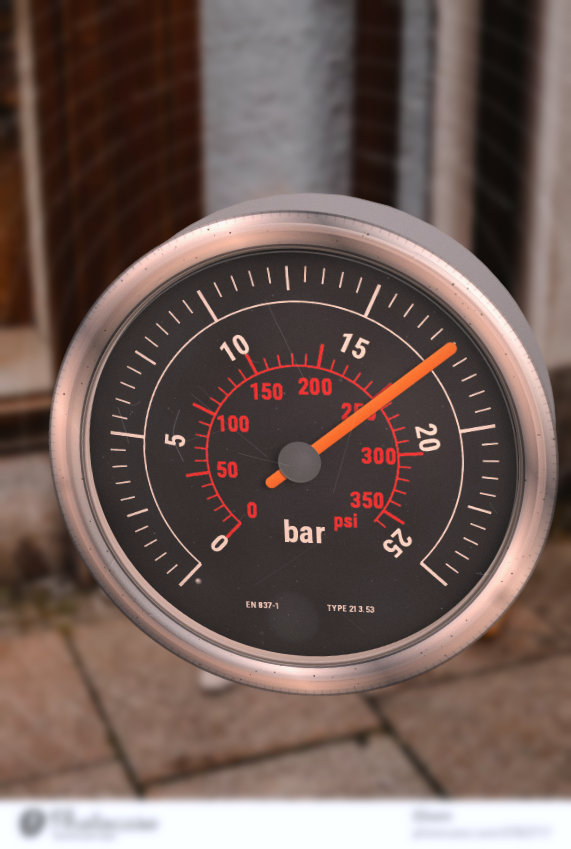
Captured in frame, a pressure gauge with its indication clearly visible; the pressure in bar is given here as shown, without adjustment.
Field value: 17.5 bar
